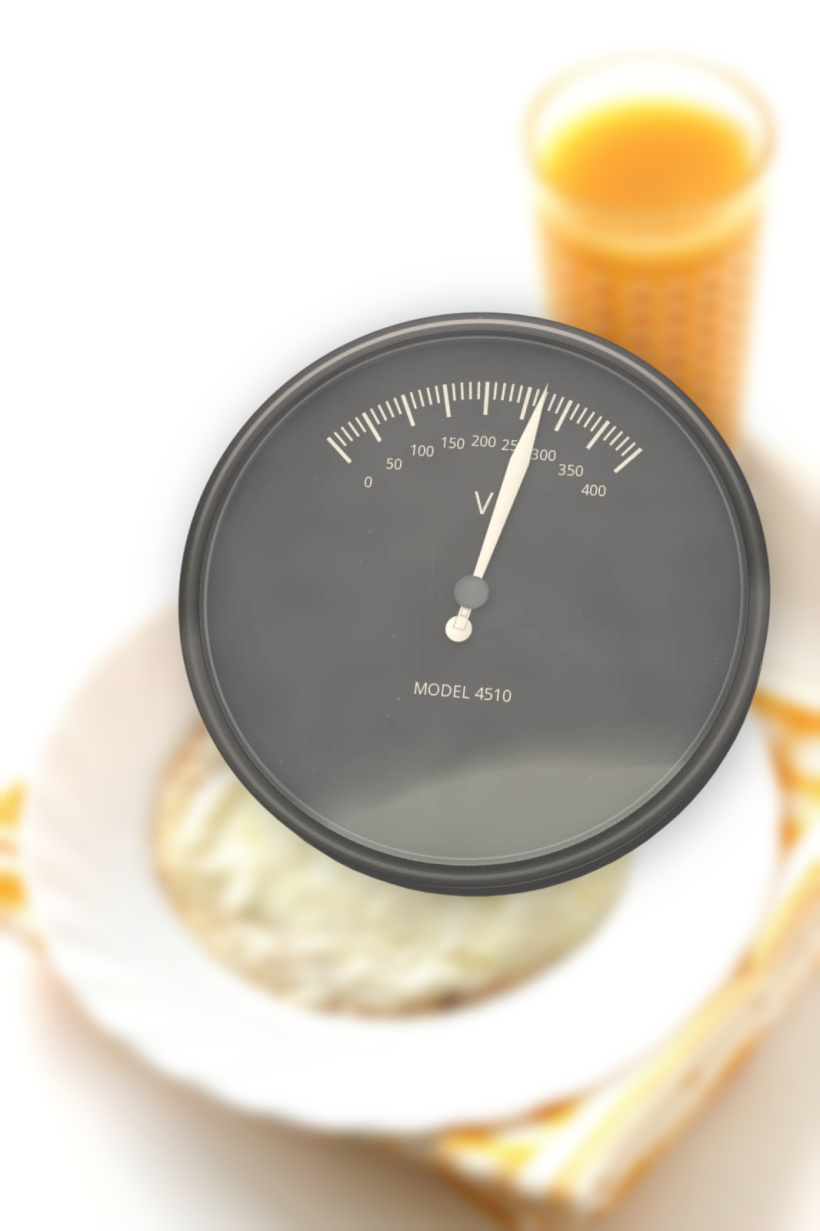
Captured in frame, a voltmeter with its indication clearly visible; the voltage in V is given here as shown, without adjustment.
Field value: 270 V
